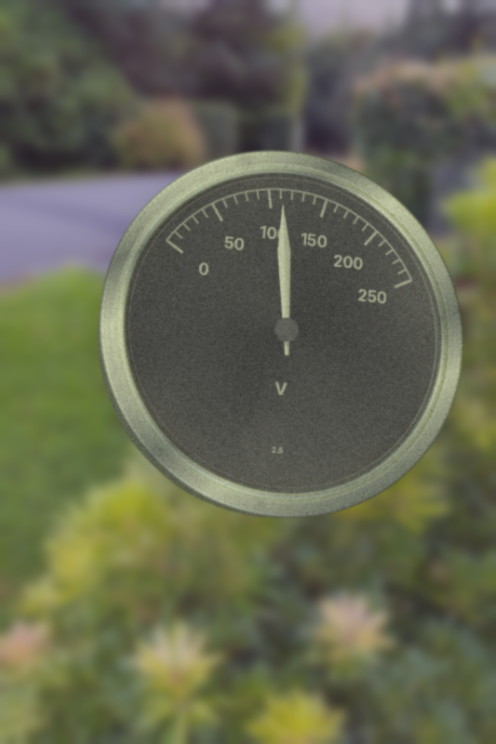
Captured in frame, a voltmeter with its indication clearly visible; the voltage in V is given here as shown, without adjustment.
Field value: 110 V
